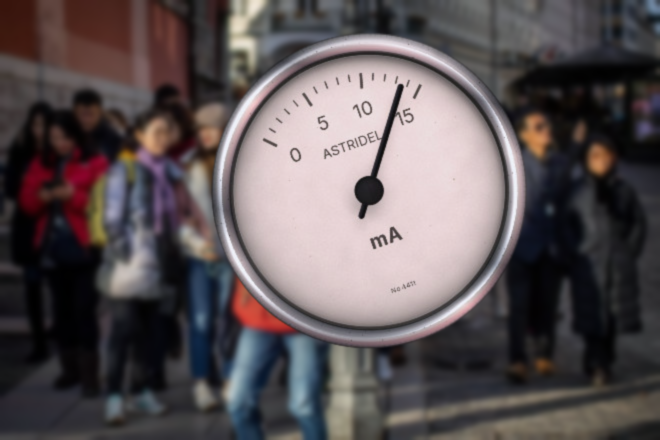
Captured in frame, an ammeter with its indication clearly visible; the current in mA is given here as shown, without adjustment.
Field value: 13.5 mA
